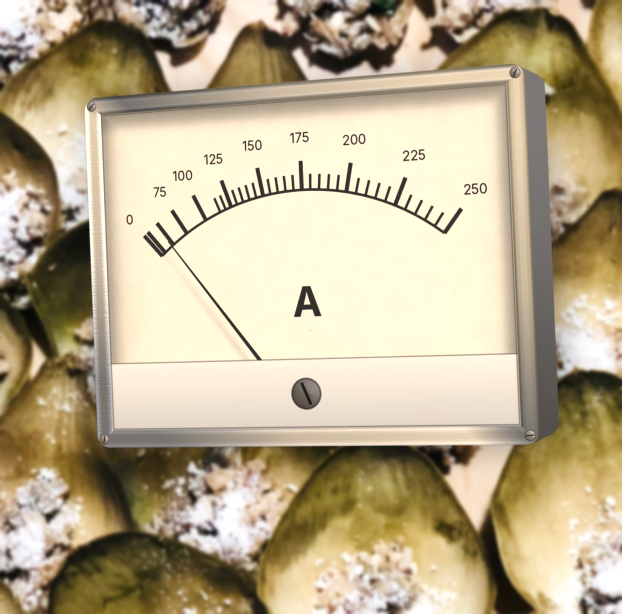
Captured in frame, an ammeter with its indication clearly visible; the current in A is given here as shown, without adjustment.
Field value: 50 A
